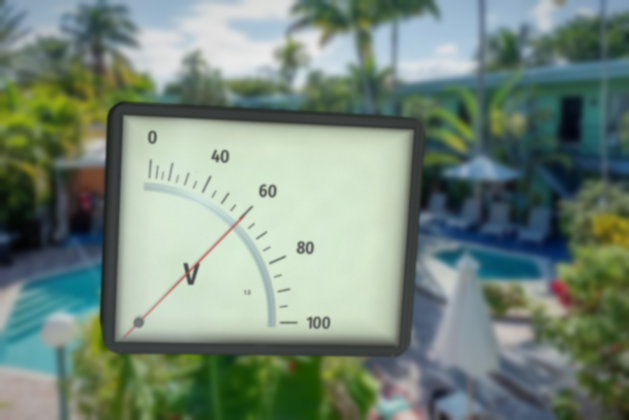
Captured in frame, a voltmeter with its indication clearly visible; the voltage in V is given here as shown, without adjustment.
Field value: 60 V
